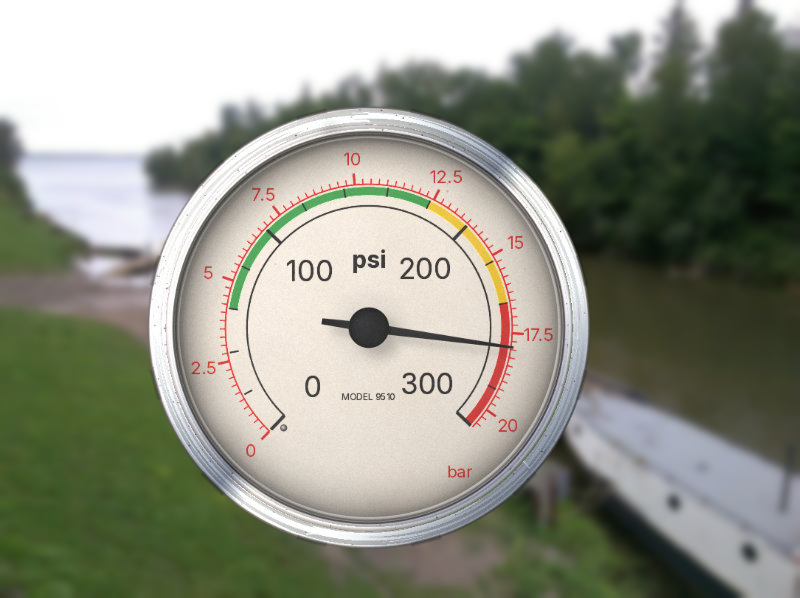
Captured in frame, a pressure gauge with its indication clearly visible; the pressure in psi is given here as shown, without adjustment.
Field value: 260 psi
